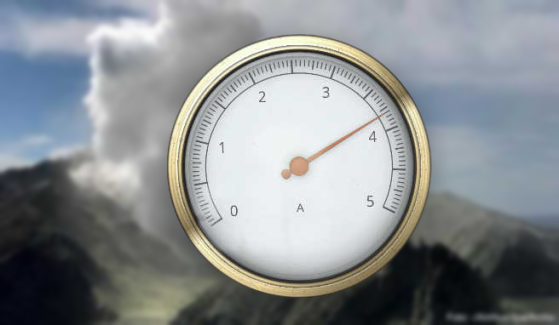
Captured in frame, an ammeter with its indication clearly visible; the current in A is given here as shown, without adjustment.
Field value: 3.8 A
